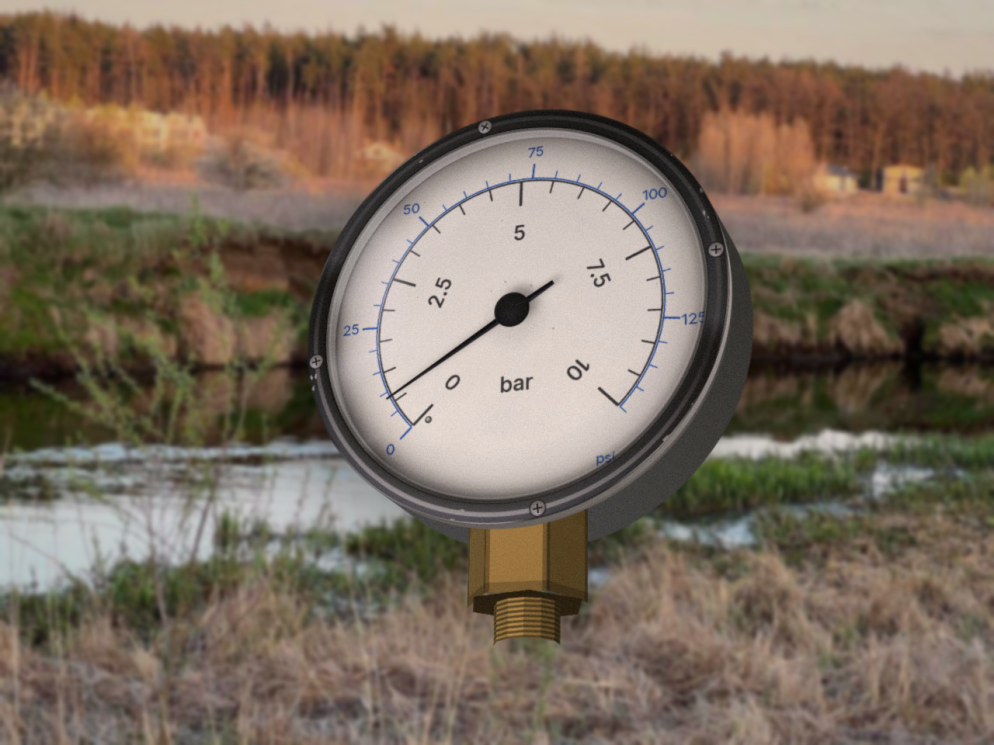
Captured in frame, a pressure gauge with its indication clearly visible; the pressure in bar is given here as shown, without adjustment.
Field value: 0.5 bar
